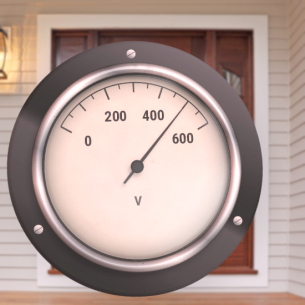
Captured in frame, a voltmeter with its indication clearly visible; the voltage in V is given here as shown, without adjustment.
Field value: 500 V
